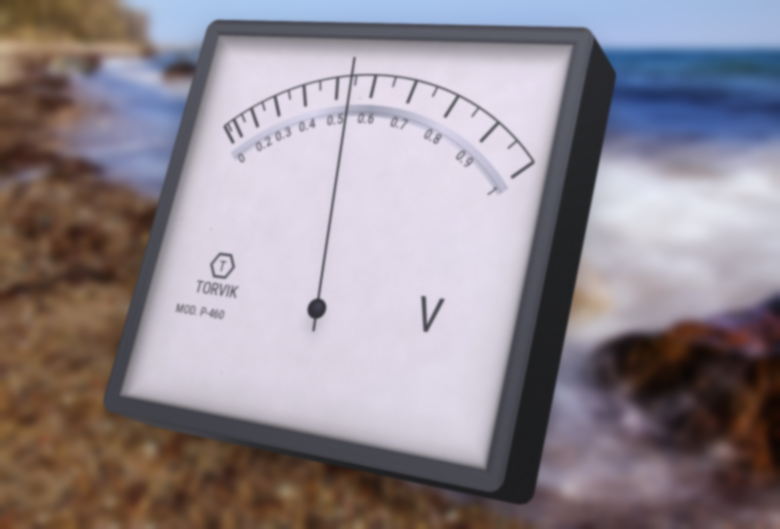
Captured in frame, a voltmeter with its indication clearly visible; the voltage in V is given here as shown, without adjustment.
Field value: 0.55 V
